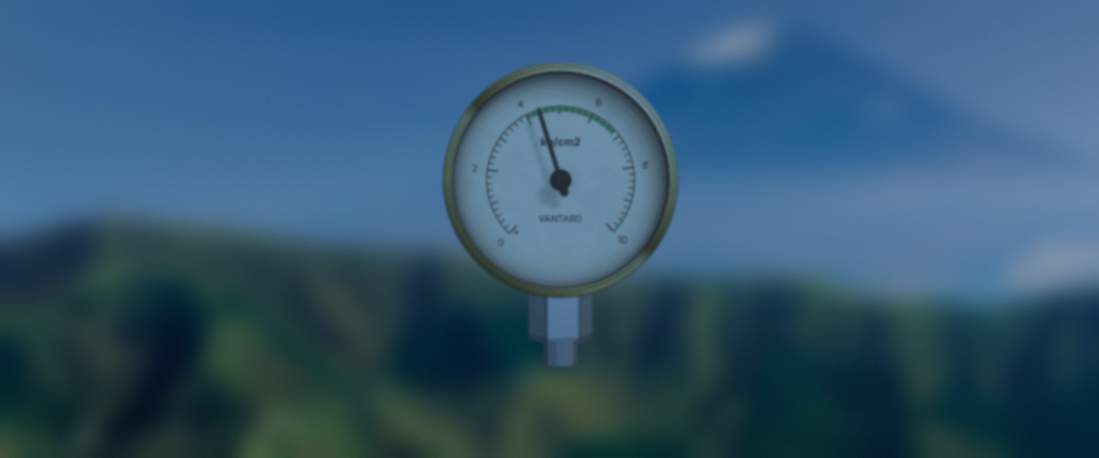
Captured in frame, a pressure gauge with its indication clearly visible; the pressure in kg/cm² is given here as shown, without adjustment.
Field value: 4.4 kg/cm²
